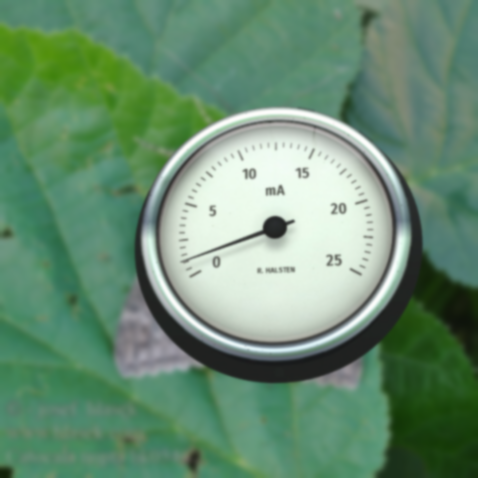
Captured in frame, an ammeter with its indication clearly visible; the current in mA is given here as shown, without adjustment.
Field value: 1 mA
